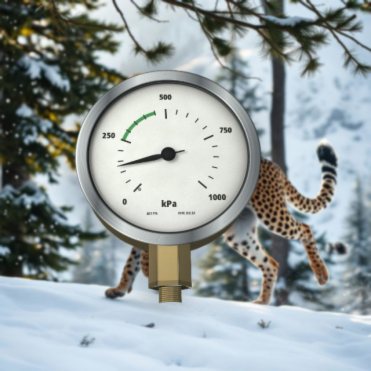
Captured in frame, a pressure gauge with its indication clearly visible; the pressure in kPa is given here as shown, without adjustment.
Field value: 125 kPa
